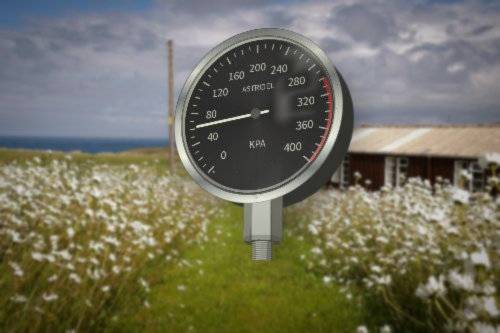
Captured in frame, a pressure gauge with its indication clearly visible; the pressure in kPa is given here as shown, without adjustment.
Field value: 60 kPa
